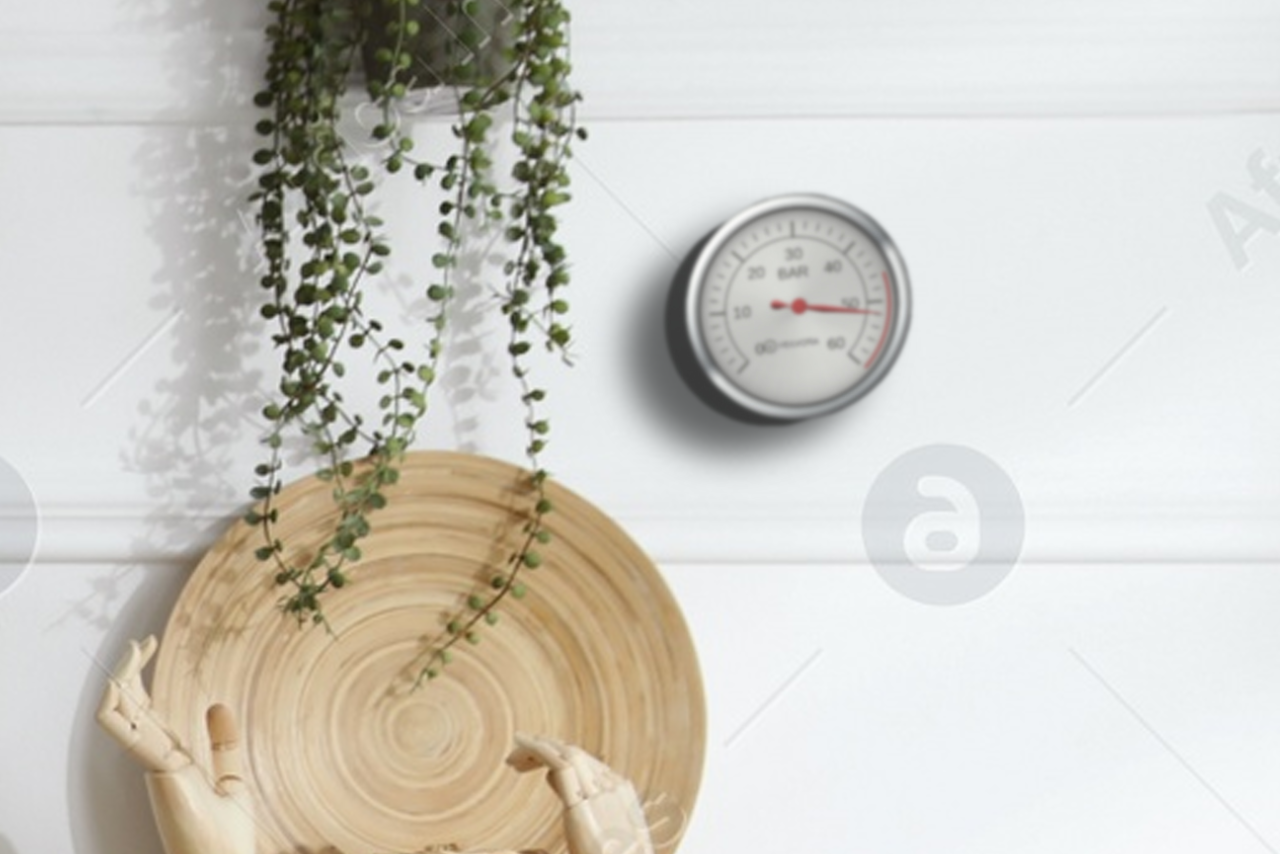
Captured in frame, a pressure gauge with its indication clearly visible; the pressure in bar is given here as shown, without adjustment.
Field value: 52 bar
